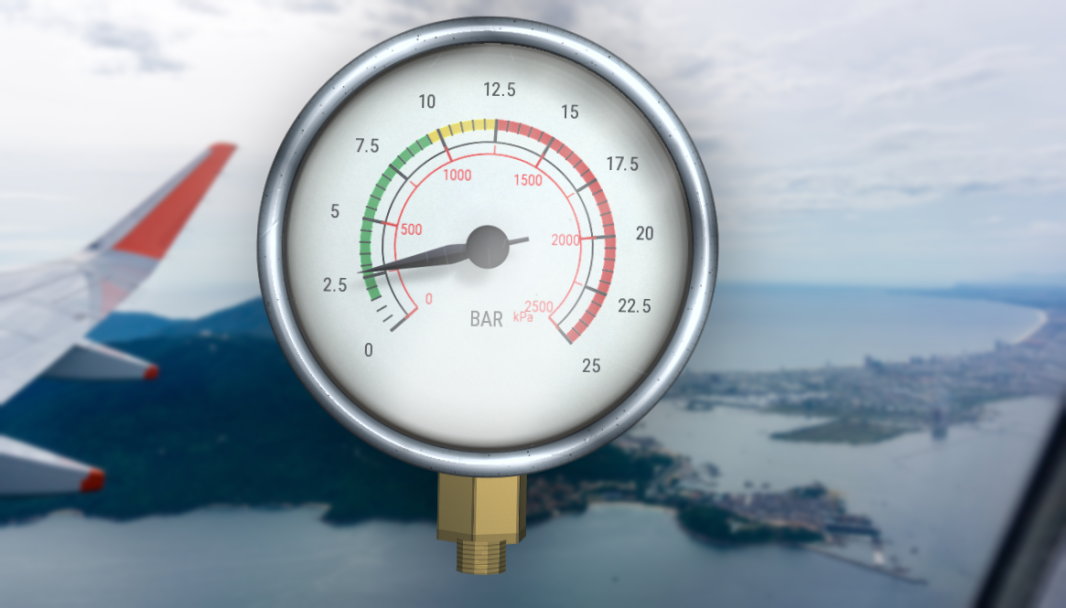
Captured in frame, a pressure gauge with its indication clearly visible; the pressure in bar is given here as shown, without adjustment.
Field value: 2.75 bar
